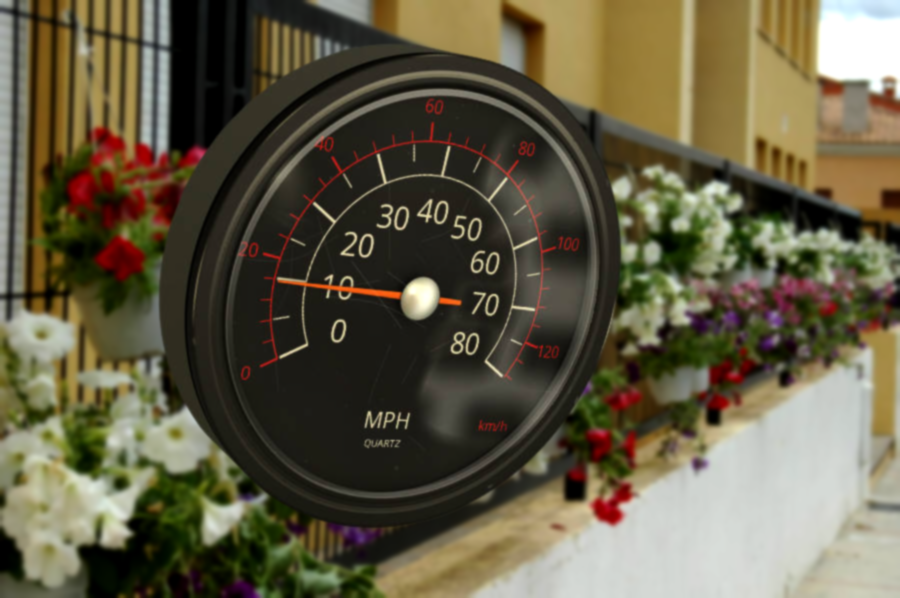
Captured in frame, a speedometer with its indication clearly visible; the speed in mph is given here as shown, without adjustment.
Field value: 10 mph
